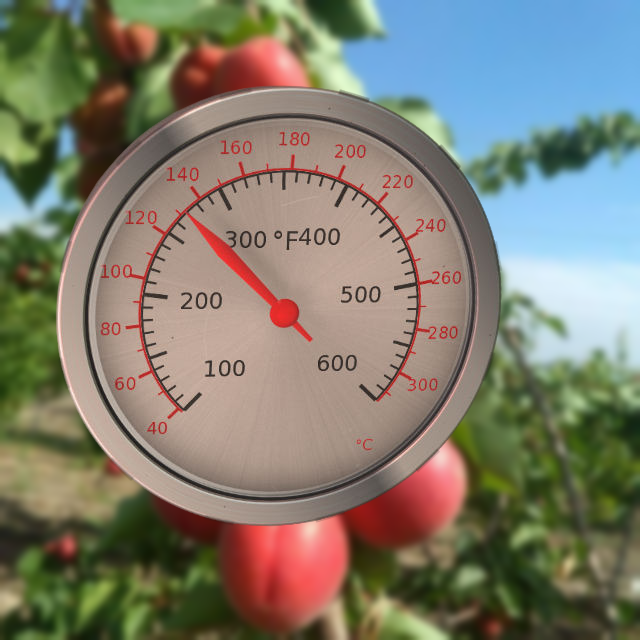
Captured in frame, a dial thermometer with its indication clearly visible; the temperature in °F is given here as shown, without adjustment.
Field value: 270 °F
